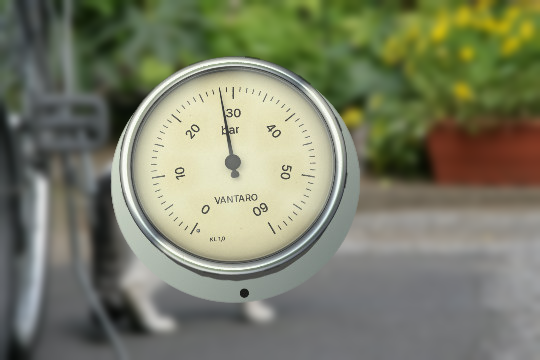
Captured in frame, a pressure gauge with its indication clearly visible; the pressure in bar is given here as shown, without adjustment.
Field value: 28 bar
